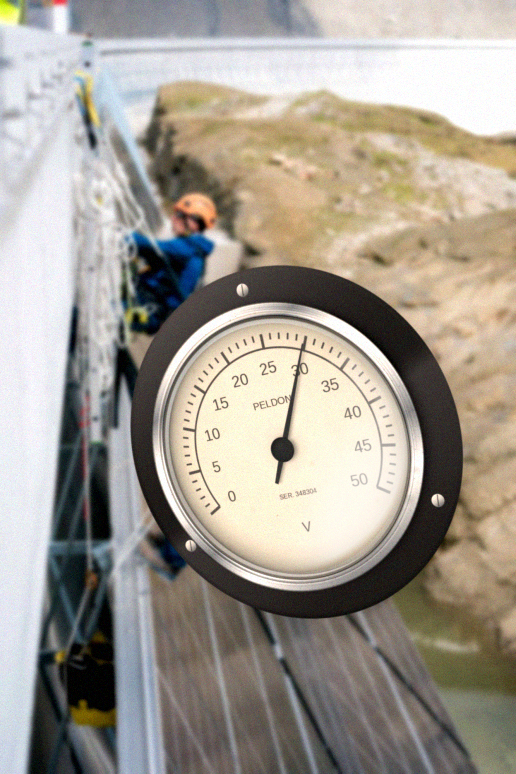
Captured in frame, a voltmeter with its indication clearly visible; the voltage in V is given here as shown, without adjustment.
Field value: 30 V
